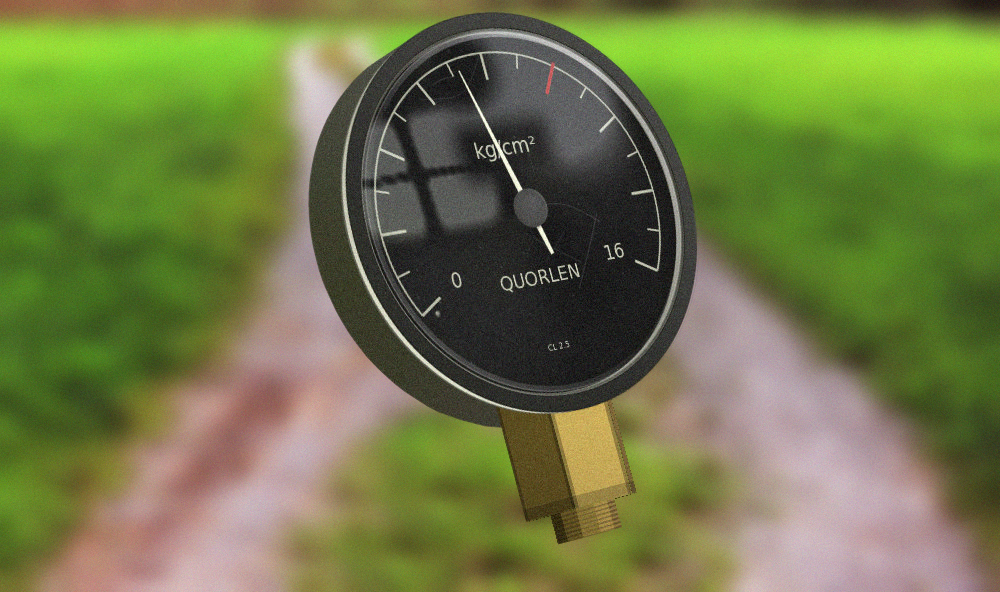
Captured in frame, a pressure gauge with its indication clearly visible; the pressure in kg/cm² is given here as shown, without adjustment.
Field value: 7 kg/cm²
